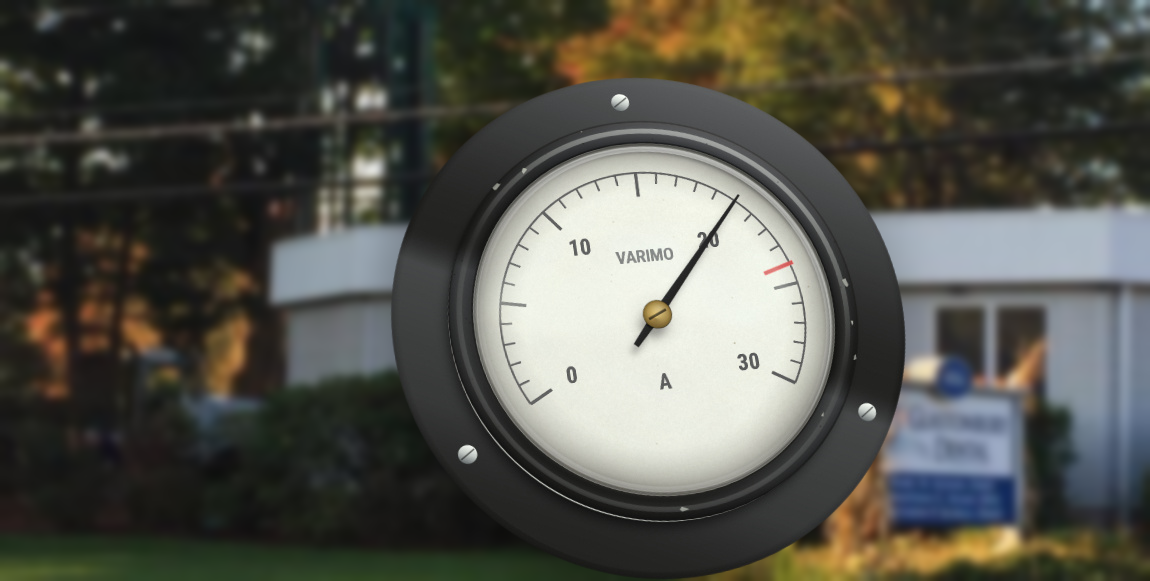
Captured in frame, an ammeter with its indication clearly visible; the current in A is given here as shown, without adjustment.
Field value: 20 A
